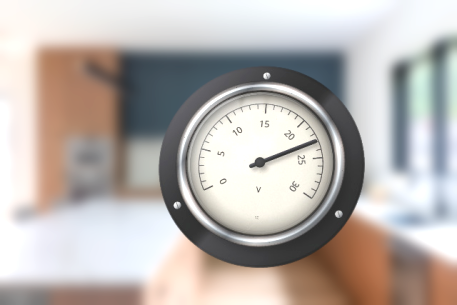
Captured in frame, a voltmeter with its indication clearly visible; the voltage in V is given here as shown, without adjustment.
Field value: 23 V
